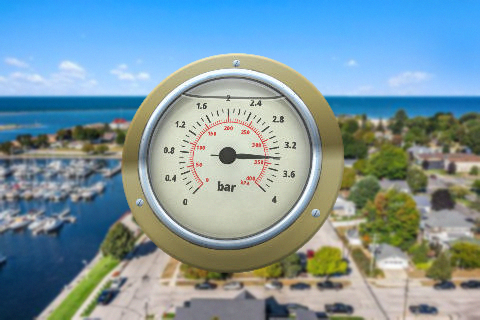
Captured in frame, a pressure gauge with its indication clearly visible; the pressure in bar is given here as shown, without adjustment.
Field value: 3.4 bar
